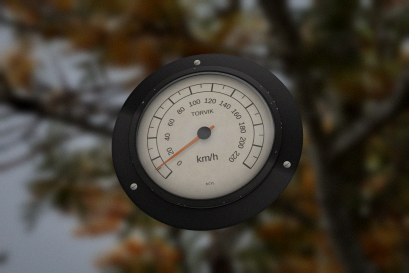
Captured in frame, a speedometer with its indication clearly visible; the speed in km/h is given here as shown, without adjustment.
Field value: 10 km/h
